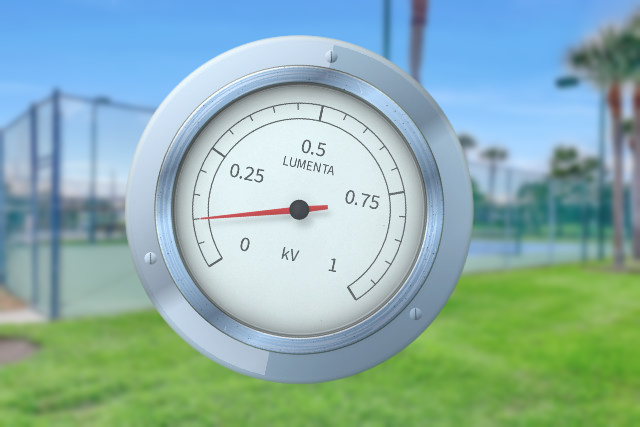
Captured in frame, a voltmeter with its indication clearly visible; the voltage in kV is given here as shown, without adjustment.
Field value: 0.1 kV
